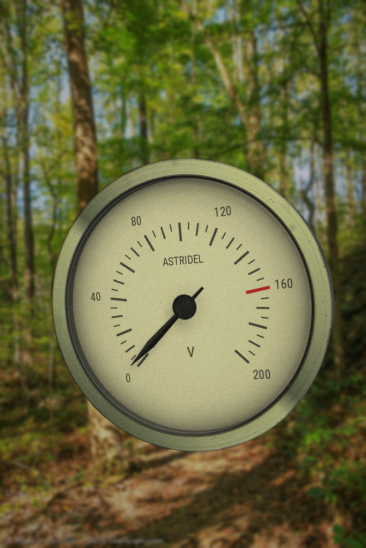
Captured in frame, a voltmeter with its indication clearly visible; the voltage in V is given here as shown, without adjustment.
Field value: 2.5 V
